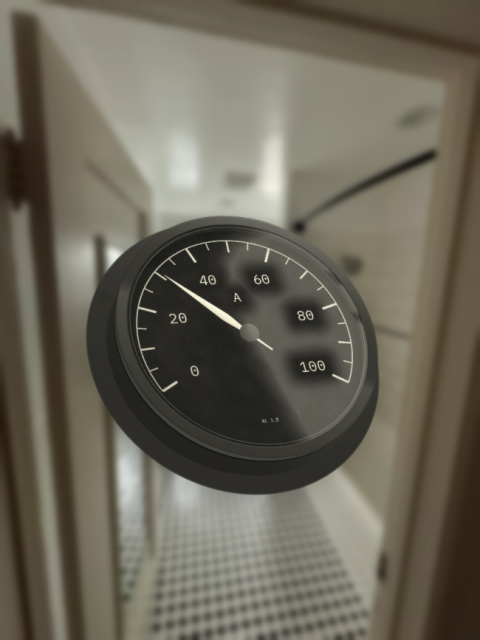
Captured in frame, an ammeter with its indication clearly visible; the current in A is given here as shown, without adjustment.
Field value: 30 A
